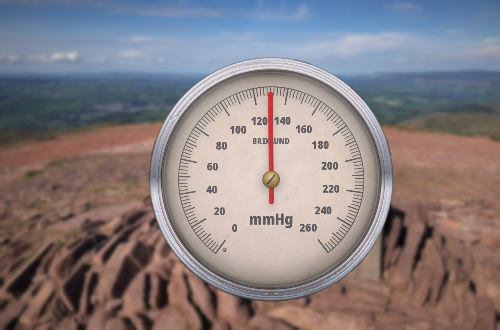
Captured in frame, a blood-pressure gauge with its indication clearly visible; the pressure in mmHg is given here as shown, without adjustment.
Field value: 130 mmHg
